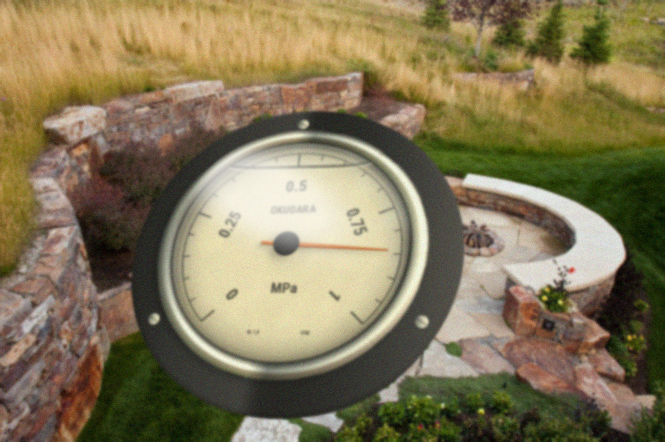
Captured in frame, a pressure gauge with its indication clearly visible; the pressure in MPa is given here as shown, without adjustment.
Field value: 0.85 MPa
